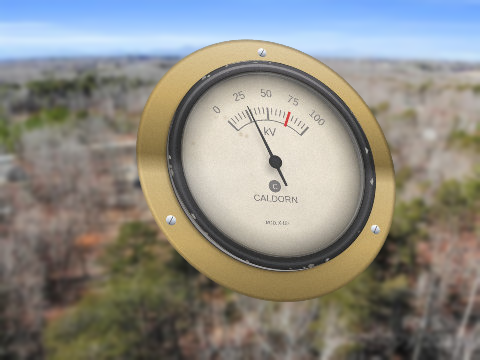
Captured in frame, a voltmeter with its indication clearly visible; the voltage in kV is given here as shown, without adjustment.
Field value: 25 kV
